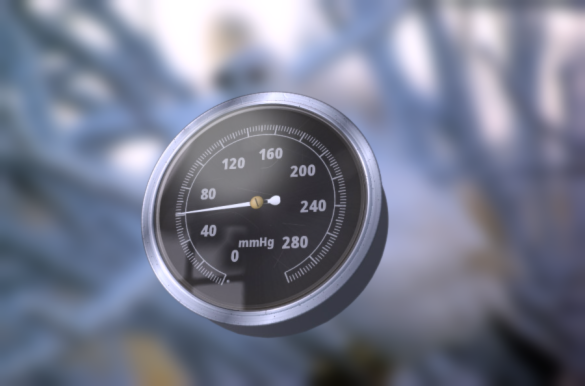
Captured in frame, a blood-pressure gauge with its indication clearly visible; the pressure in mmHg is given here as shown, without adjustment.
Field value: 60 mmHg
